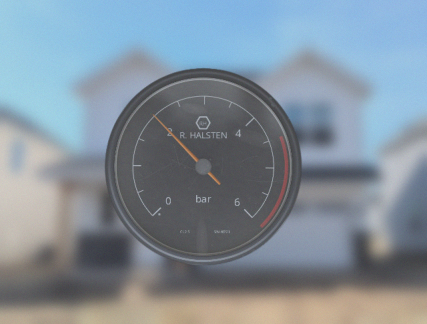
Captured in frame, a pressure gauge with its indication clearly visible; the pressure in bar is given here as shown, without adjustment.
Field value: 2 bar
